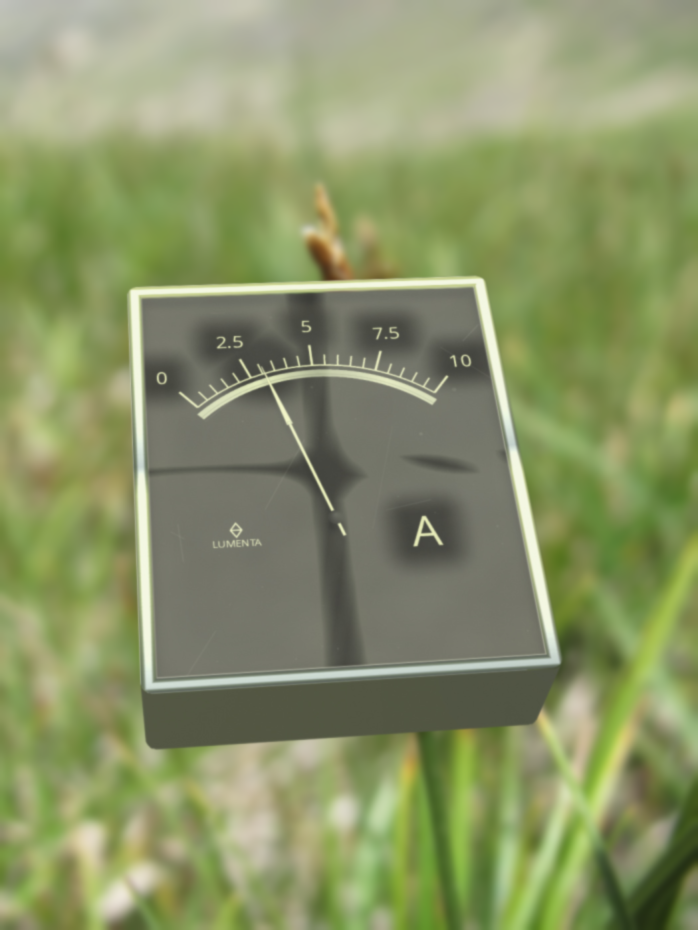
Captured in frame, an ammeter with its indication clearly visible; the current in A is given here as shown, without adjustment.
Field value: 3 A
